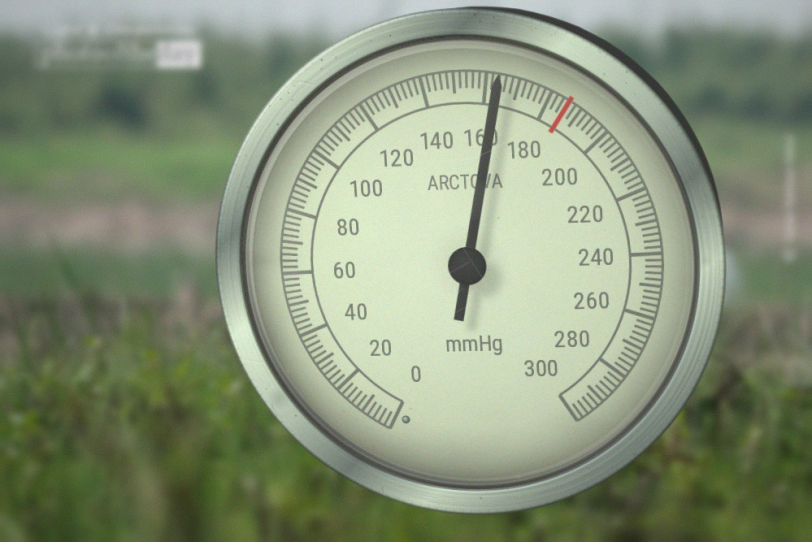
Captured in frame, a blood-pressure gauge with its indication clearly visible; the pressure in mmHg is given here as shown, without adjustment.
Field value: 164 mmHg
